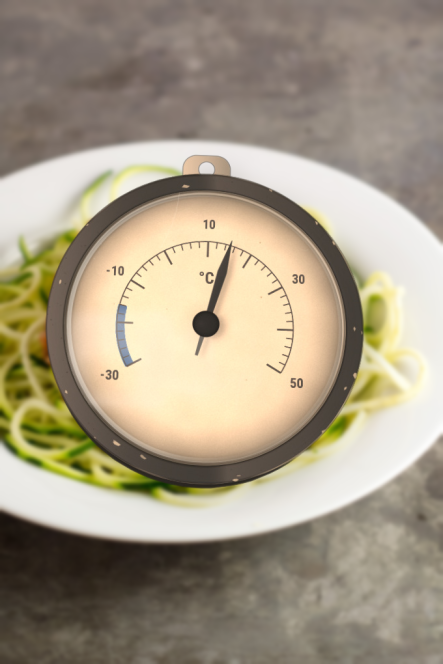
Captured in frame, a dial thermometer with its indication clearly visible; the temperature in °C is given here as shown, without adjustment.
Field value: 15 °C
